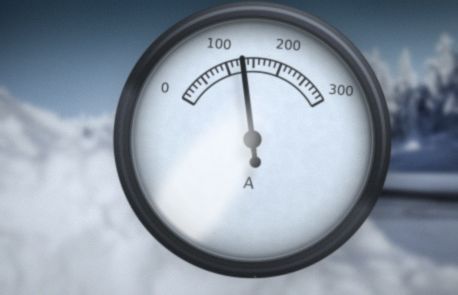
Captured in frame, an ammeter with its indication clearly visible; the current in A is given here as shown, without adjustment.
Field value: 130 A
